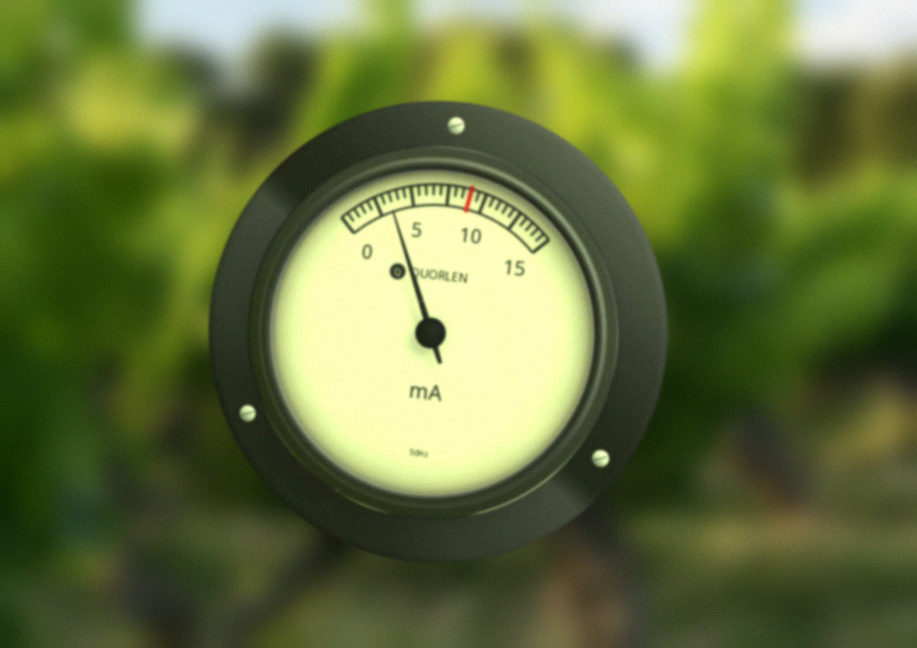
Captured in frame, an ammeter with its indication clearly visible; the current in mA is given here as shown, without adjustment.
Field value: 3.5 mA
